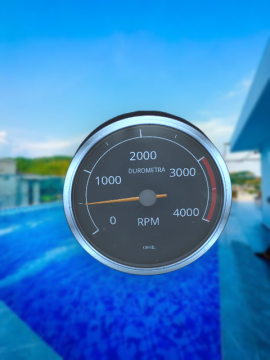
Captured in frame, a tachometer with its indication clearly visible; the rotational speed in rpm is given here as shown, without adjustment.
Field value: 500 rpm
